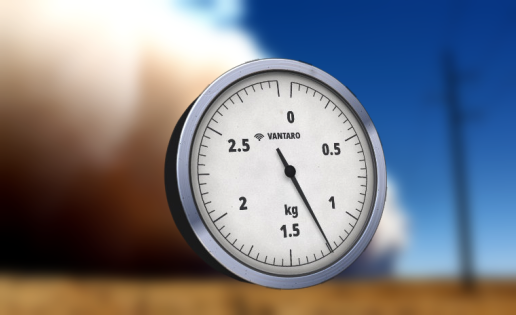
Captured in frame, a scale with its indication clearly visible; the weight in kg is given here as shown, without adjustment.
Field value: 1.25 kg
